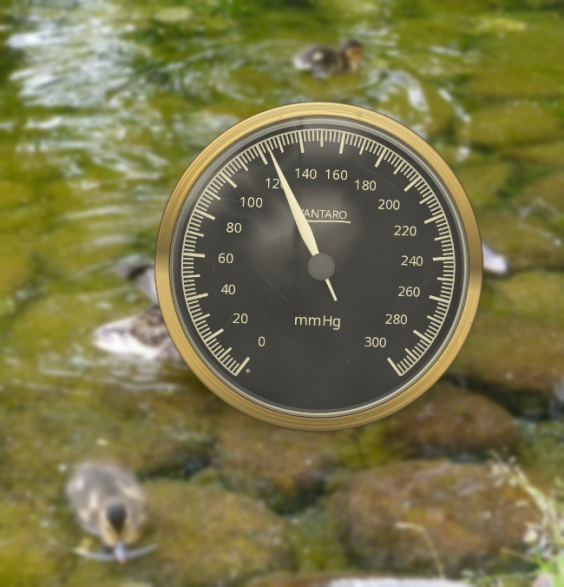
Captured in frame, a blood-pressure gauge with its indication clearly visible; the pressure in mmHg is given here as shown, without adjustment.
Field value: 124 mmHg
